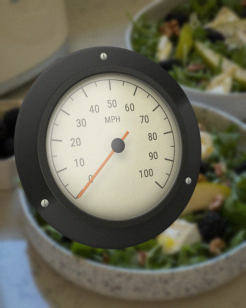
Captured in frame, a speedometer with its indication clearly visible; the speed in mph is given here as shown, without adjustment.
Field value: 0 mph
